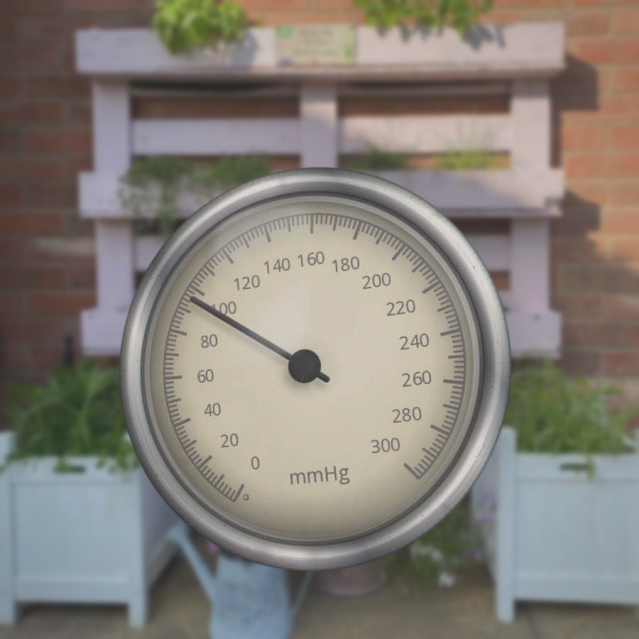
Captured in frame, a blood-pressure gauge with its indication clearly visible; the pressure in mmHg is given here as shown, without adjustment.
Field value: 96 mmHg
